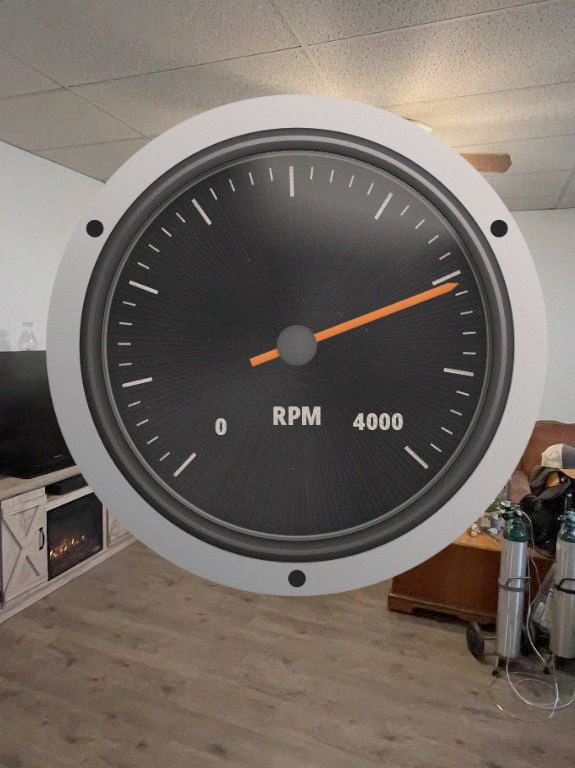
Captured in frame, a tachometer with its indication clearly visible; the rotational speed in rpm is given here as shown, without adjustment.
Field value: 3050 rpm
